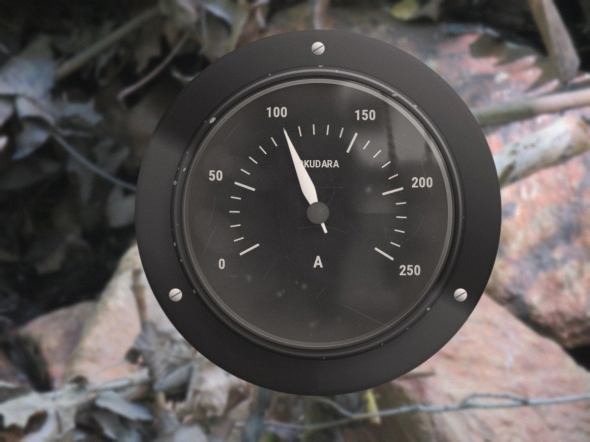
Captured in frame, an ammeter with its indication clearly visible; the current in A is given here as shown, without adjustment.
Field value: 100 A
